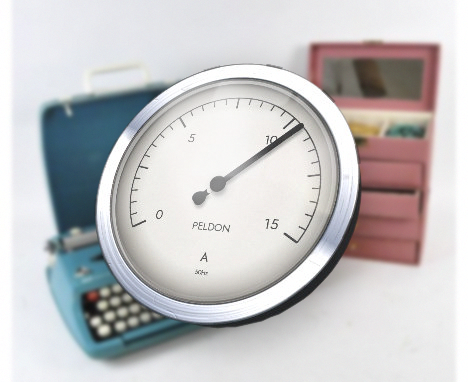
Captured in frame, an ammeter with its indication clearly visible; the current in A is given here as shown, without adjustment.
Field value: 10.5 A
